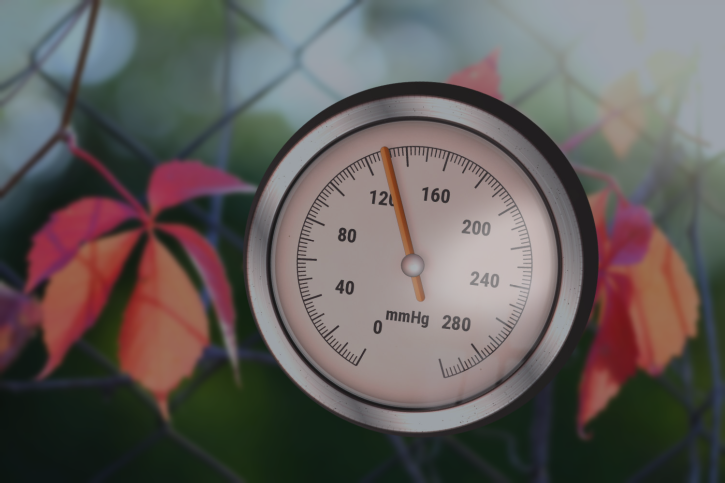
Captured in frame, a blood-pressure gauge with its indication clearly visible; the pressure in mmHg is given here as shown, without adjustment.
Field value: 130 mmHg
